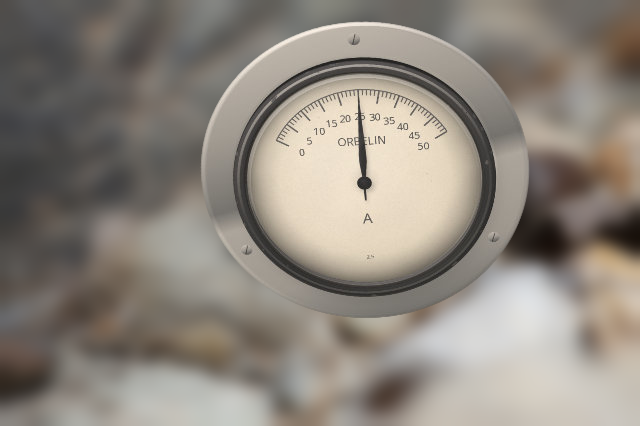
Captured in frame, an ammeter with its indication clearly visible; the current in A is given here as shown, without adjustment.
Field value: 25 A
